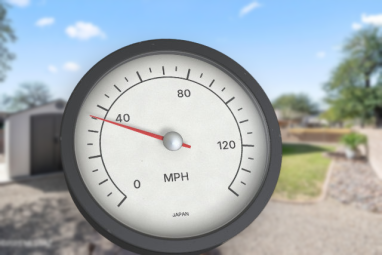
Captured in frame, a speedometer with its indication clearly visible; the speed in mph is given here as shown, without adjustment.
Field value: 35 mph
